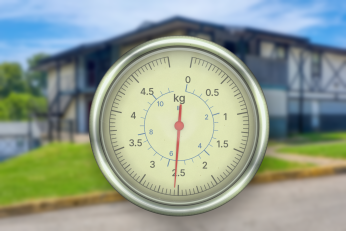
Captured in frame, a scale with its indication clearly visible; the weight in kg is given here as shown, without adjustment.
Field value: 2.55 kg
